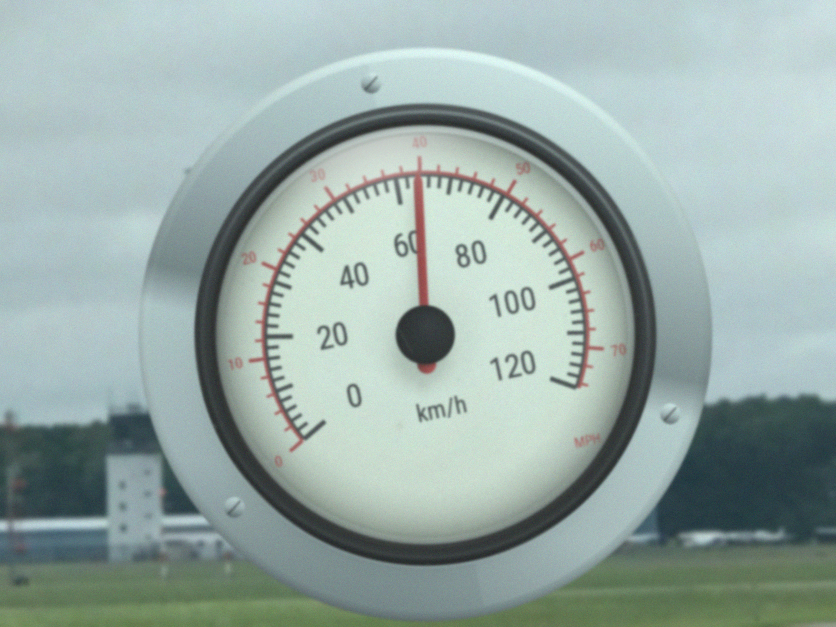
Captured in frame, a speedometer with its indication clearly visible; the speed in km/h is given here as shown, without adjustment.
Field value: 64 km/h
